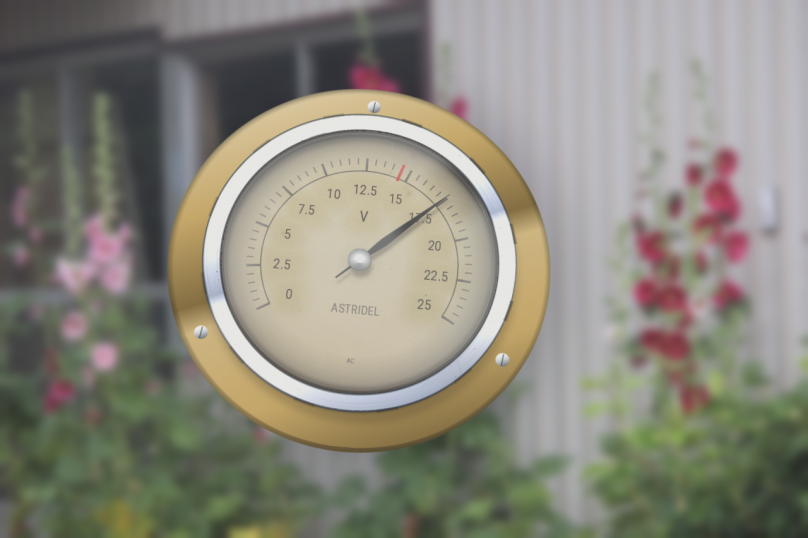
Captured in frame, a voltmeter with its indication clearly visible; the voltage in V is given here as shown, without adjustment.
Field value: 17.5 V
